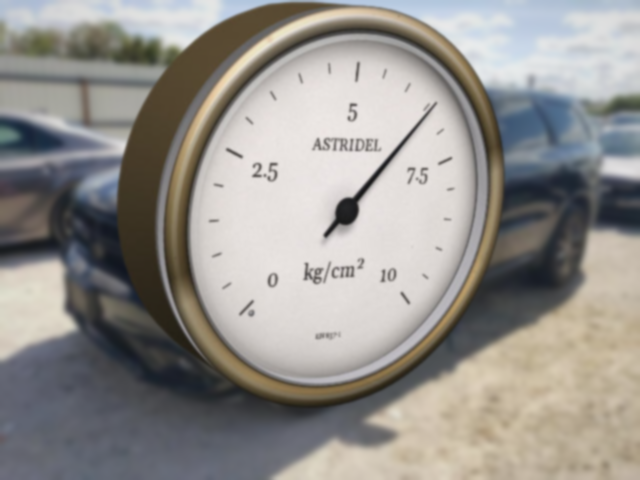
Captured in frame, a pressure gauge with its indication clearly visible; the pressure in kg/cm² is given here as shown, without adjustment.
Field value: 6.5 kg/cm²
